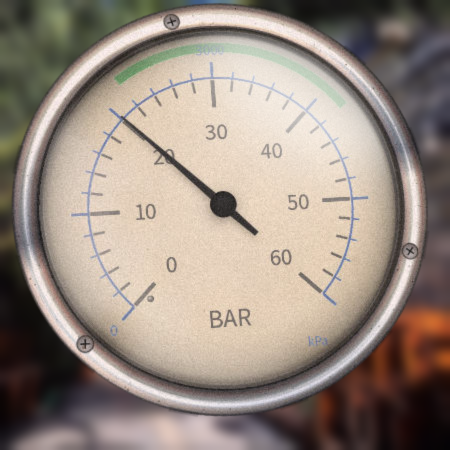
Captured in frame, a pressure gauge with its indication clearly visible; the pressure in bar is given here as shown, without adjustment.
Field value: 20 bar
